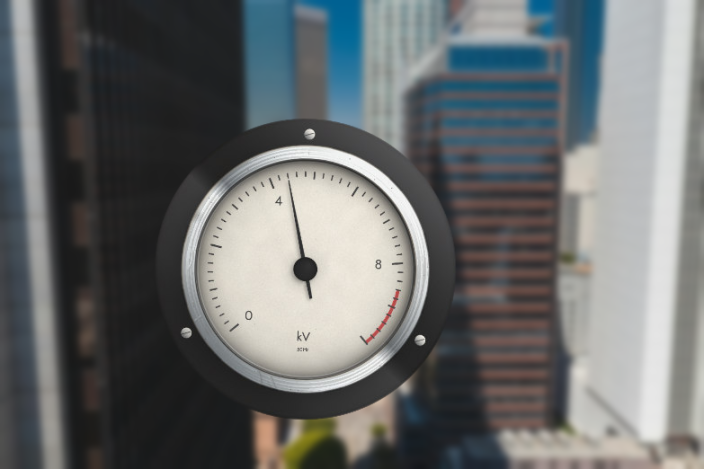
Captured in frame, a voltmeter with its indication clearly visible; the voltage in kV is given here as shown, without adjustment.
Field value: 4.4 kV
